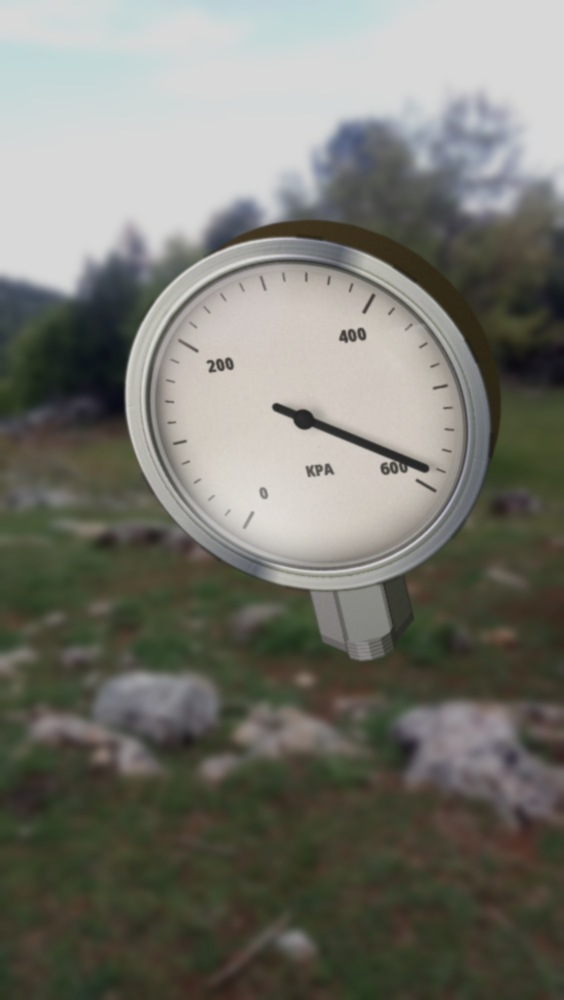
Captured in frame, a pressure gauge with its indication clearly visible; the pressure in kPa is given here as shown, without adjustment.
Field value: 580 kPa
